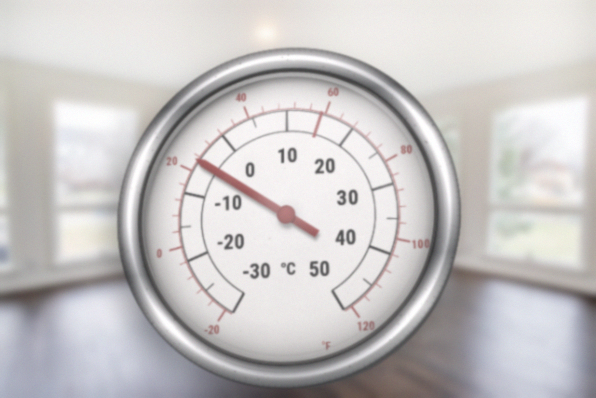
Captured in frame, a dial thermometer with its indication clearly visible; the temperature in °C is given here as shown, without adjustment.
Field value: -5 °C
